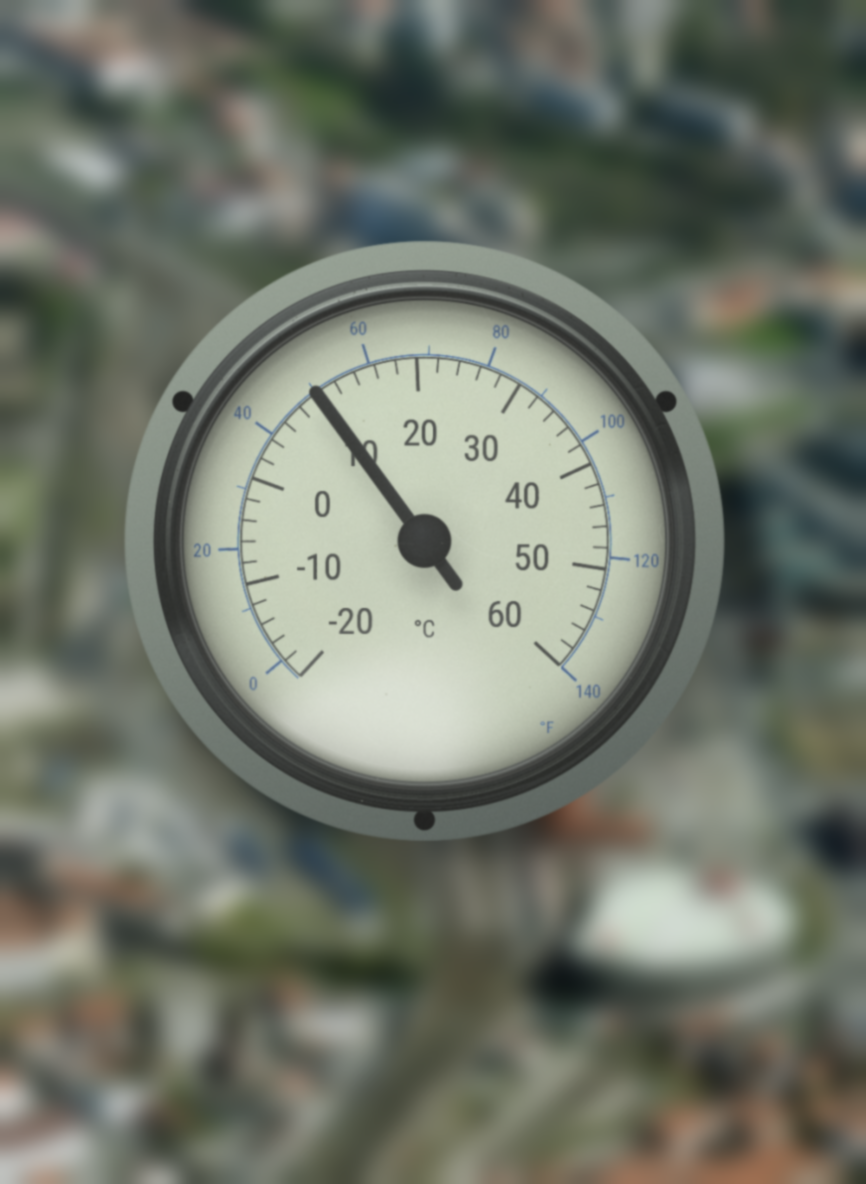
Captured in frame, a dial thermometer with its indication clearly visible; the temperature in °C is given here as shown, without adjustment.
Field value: 10 °C
